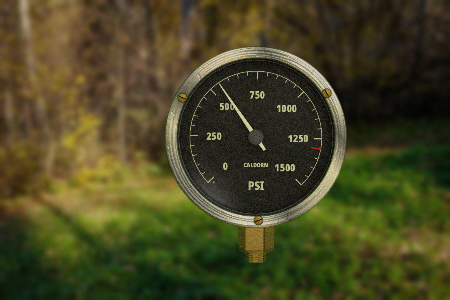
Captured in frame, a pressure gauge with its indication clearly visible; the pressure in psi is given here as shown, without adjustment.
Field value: 550 psi
